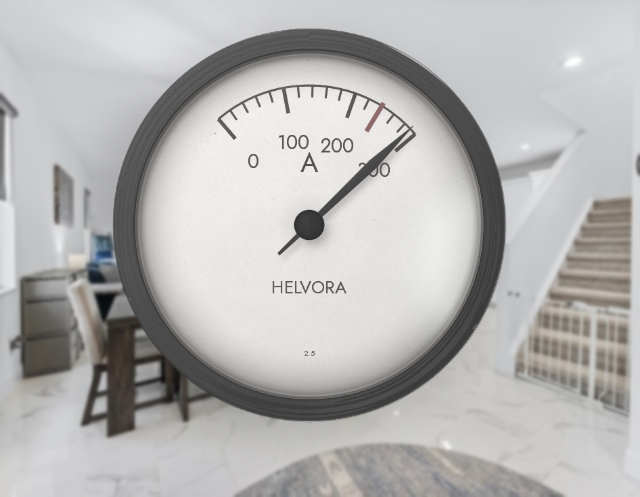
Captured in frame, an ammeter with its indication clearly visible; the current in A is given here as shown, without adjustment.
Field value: 290 A
